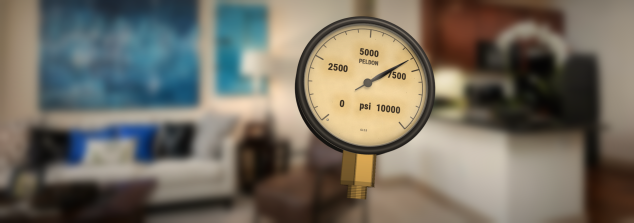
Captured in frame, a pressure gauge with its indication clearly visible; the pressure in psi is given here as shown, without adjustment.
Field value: 7000 psi
